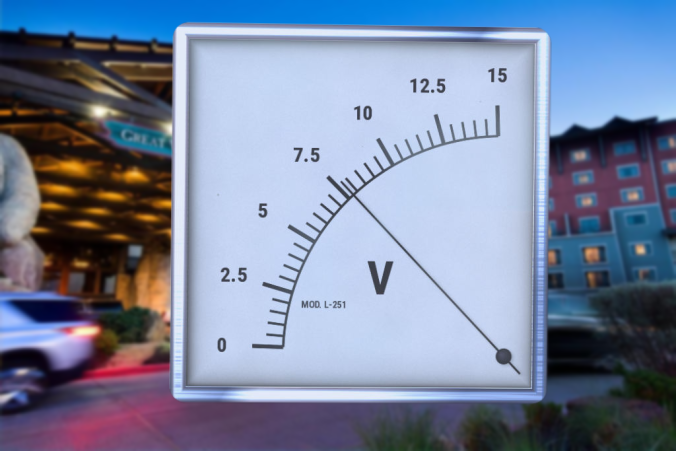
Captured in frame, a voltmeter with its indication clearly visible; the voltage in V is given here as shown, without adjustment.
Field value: 7.75 V
